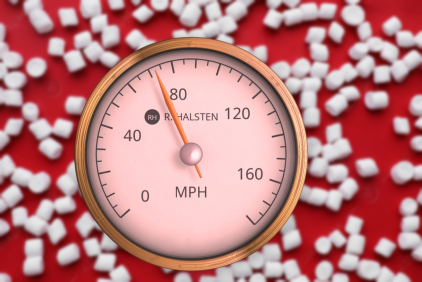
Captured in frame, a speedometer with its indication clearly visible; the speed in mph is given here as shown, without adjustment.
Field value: 72.5 mph
